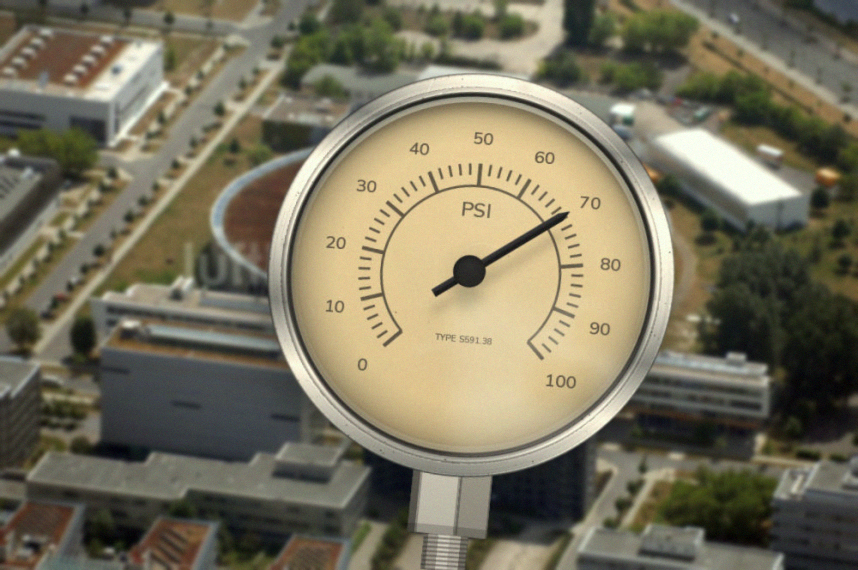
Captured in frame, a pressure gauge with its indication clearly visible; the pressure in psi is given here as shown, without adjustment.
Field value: 70 psi
